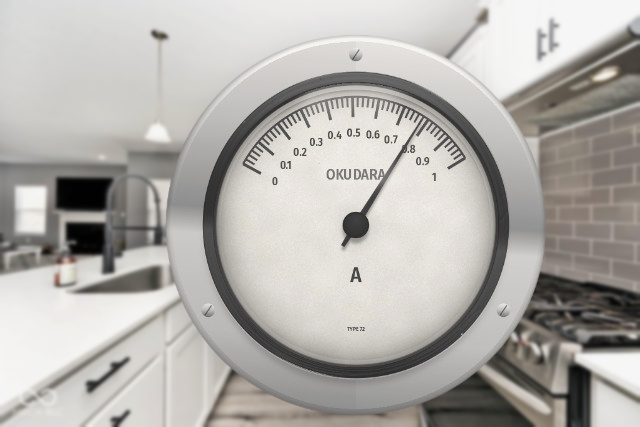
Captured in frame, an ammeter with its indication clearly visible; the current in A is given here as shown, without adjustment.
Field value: 0.78 A
